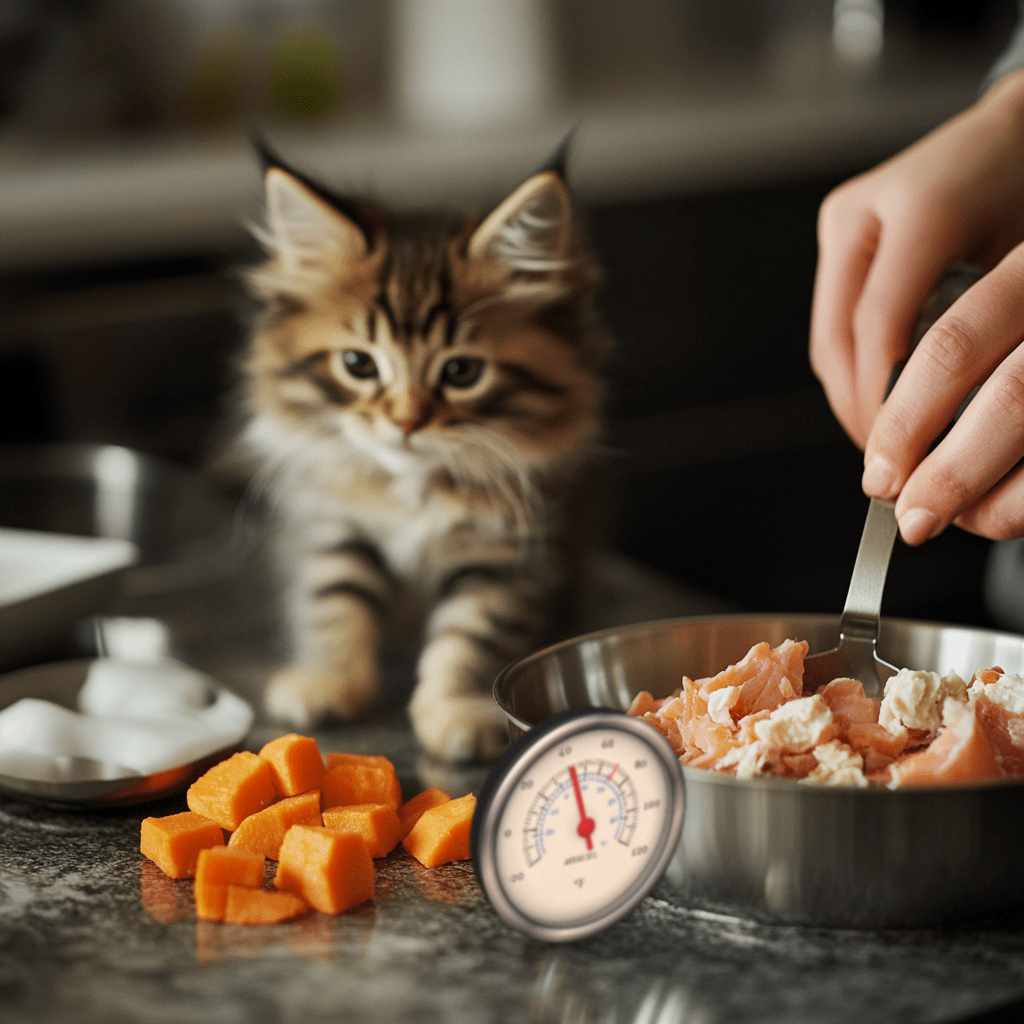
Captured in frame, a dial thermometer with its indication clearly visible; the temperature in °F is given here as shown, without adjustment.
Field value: 40 °F
